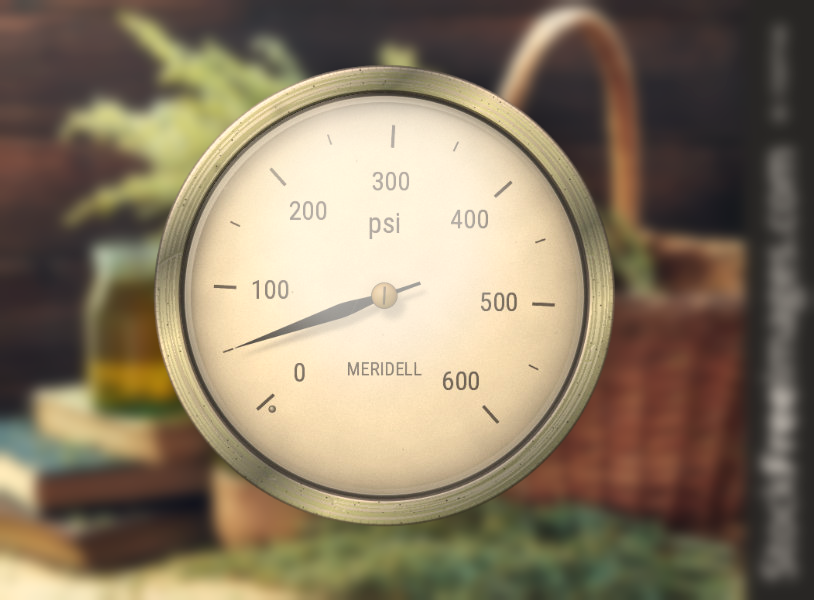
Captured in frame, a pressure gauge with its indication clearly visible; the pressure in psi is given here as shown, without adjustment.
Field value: 50 psi
